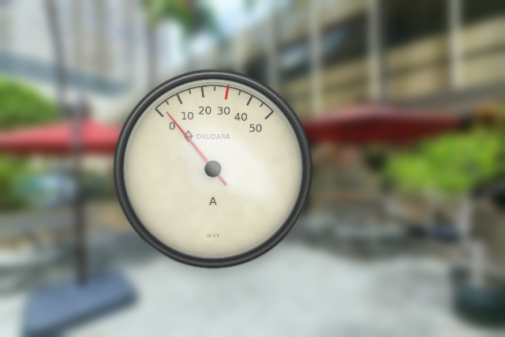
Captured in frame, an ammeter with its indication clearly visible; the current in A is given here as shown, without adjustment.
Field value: 2.5 A
